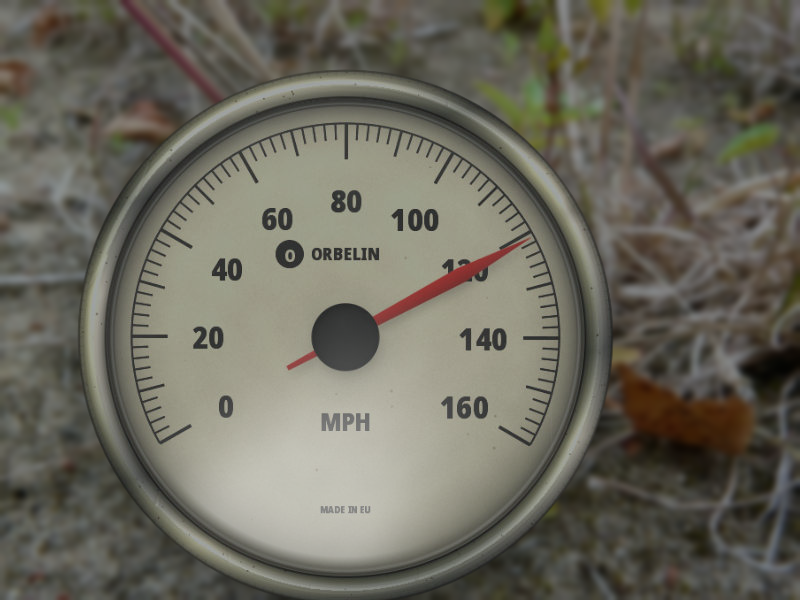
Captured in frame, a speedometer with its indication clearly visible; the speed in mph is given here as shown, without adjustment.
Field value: 121 mph
